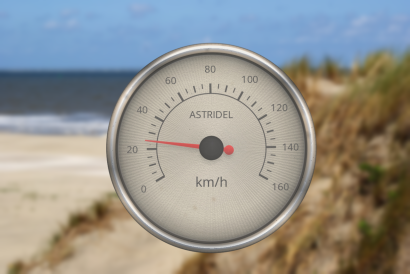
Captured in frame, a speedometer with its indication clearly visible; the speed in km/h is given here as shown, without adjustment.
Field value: 25 km/h
